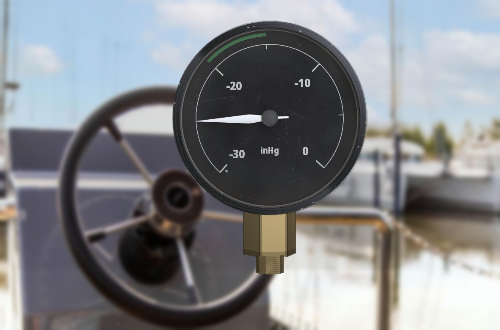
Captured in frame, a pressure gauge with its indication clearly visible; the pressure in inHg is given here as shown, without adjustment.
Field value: -25 inHg
